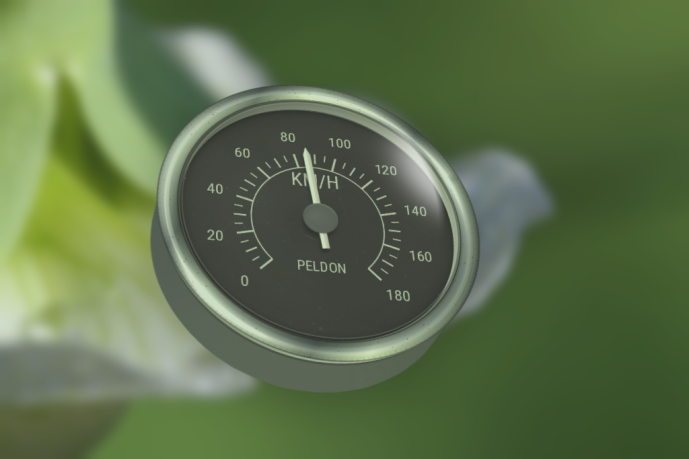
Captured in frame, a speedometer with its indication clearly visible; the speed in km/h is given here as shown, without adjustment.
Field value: 85 km/h
